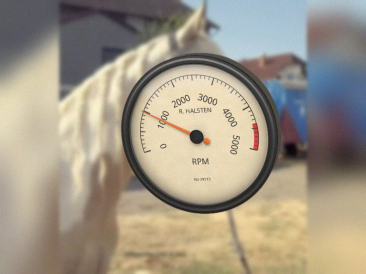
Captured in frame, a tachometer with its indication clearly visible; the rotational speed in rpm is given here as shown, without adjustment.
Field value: 1000 rpm
